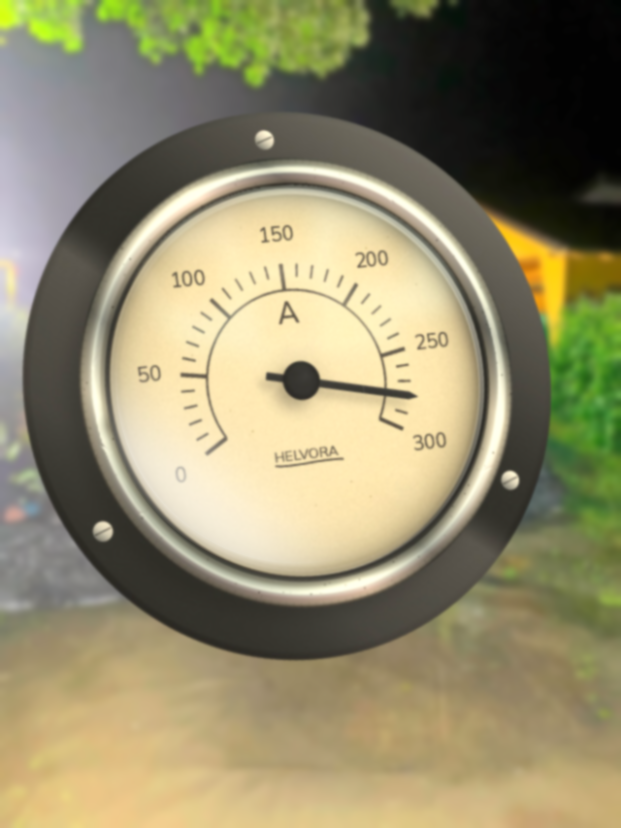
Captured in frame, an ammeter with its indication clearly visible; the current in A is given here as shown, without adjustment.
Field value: 280 A
